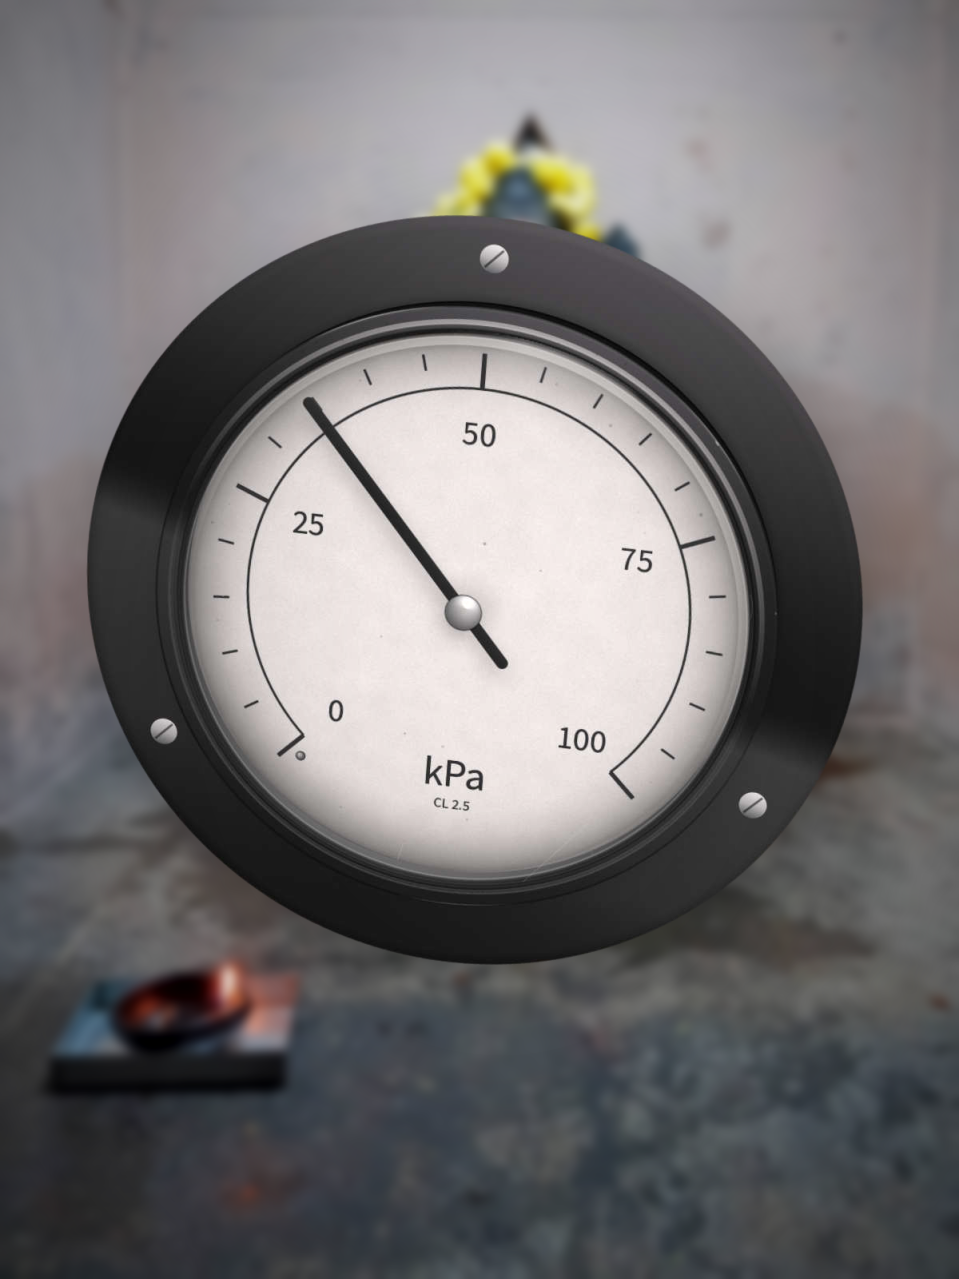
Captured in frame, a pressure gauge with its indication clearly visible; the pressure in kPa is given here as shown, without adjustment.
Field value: 35 kPa
